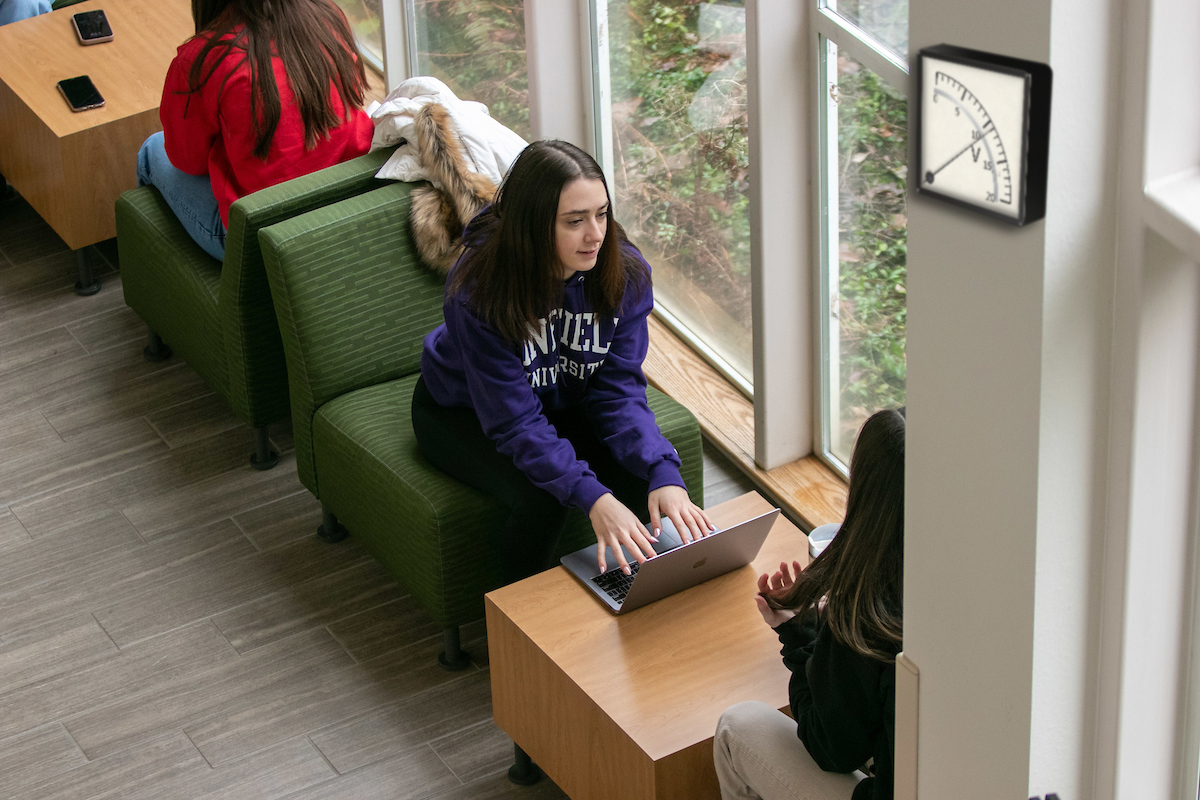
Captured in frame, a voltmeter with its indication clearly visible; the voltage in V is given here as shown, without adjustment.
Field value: 11 V
